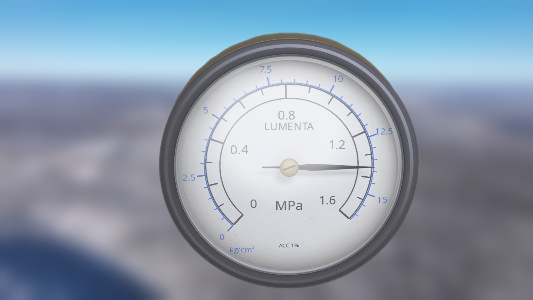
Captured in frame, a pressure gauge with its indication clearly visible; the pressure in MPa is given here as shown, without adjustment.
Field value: 1.35 MPa
